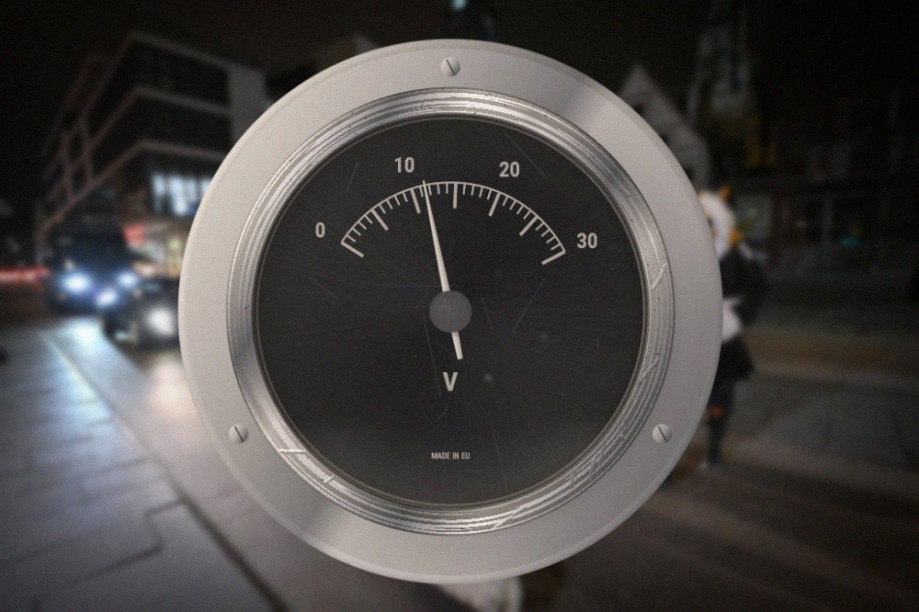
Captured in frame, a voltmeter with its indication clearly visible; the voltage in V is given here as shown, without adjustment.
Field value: 11.5 V
